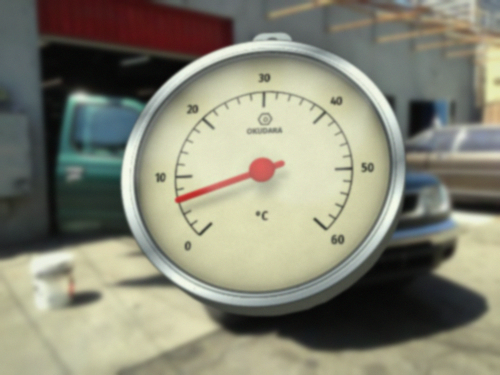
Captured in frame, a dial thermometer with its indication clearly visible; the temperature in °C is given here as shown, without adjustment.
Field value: 6 °C
